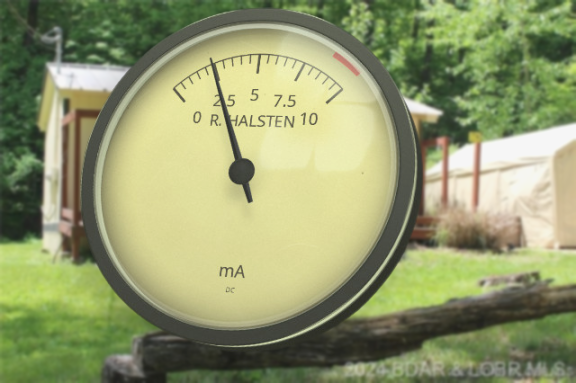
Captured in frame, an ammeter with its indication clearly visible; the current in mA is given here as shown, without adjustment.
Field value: 2.5 mA
